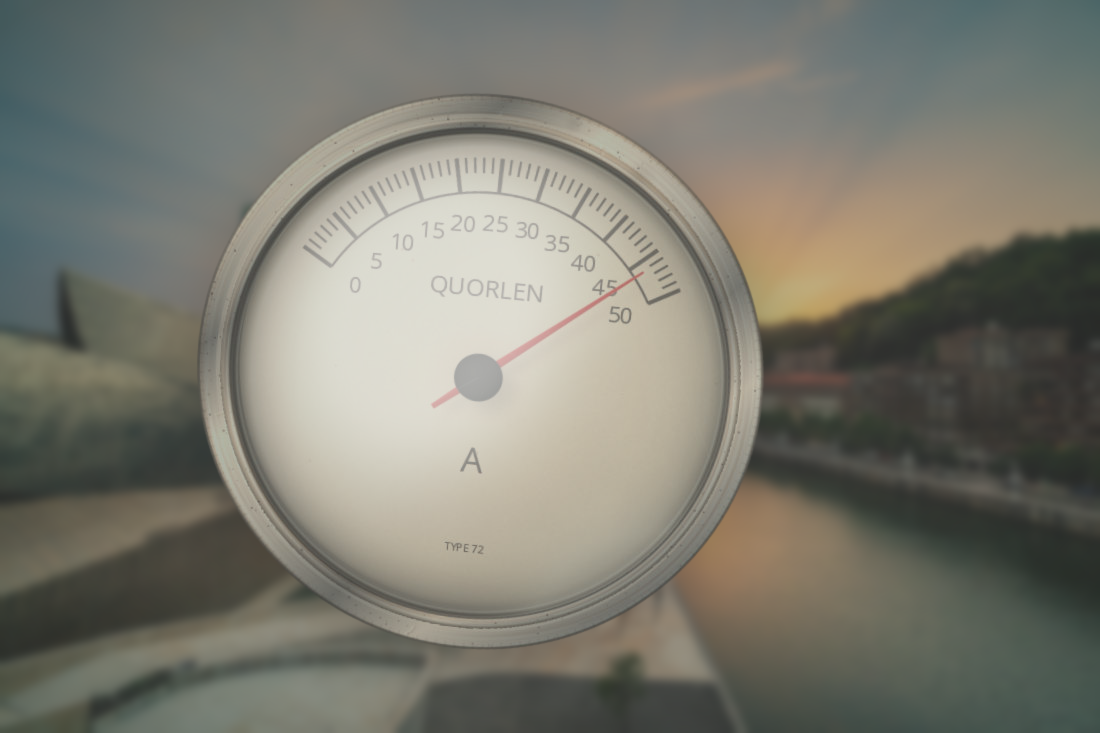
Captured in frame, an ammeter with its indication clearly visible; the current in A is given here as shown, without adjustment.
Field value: 46 A
